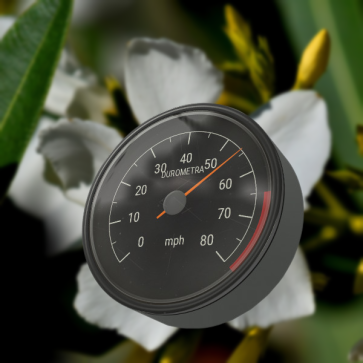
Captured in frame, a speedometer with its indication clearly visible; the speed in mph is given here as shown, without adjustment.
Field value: 55 mph
